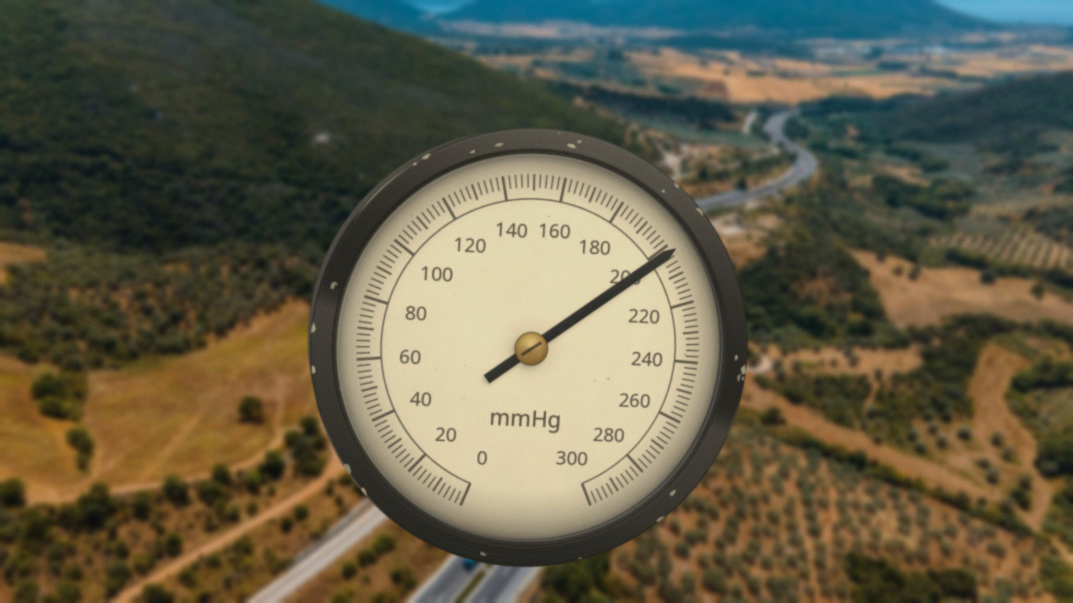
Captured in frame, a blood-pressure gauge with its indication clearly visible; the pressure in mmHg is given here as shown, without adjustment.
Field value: 202 mmHg
